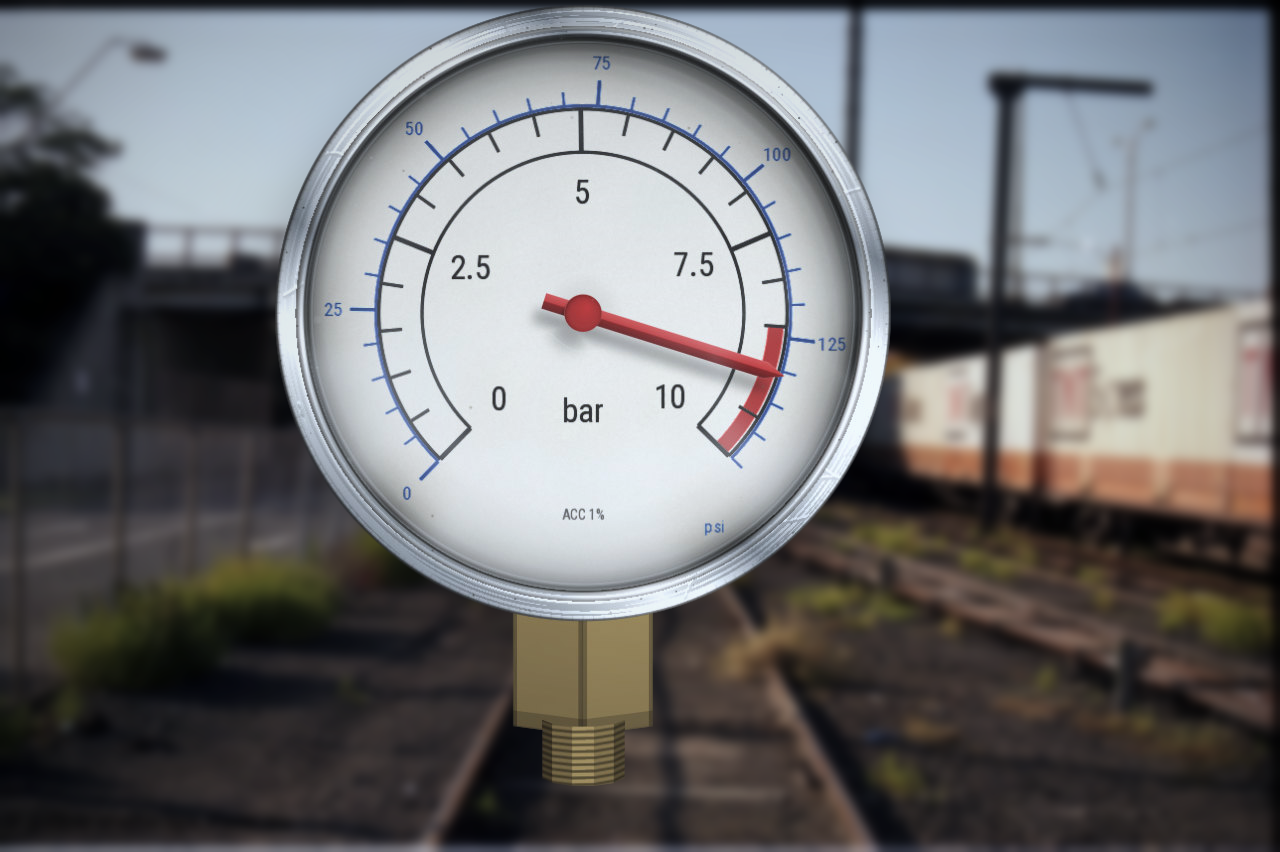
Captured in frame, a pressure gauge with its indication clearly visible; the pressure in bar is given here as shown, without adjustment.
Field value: 9 bar
